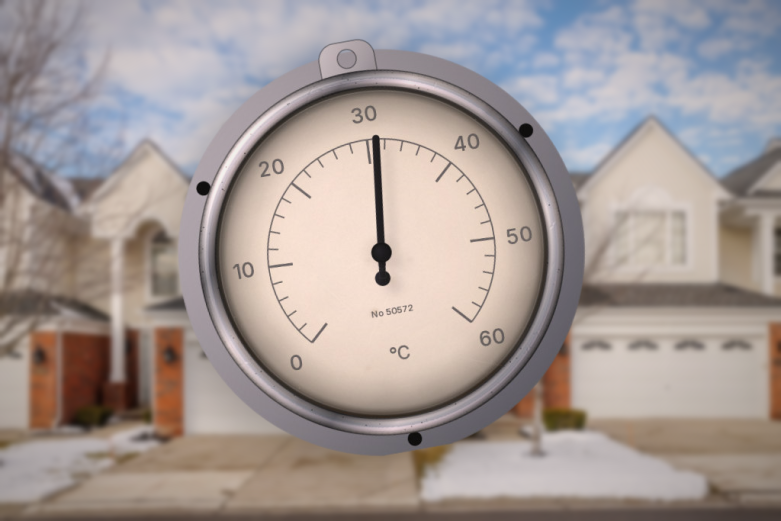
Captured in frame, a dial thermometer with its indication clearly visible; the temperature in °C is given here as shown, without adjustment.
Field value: 31 °C
